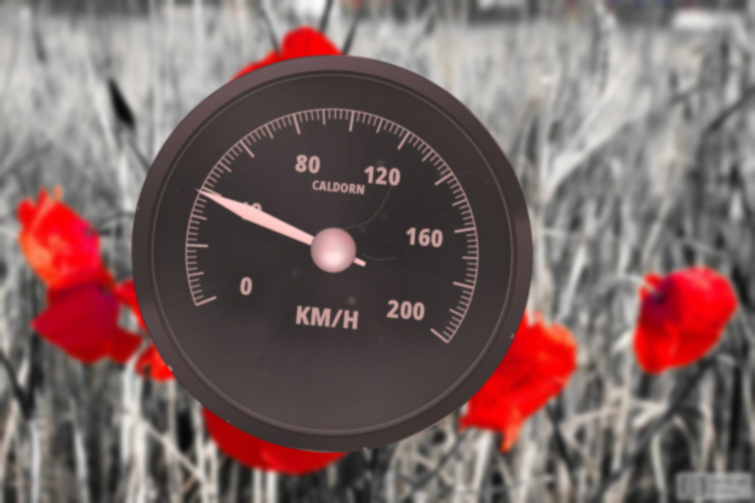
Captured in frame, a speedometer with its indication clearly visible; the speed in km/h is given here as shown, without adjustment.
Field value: 38 km/h
